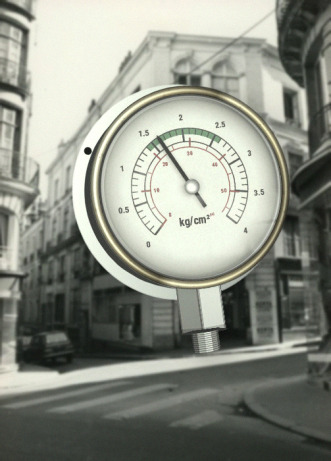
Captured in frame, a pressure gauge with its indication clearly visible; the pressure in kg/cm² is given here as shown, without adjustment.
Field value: 1.6 kg/cm²
